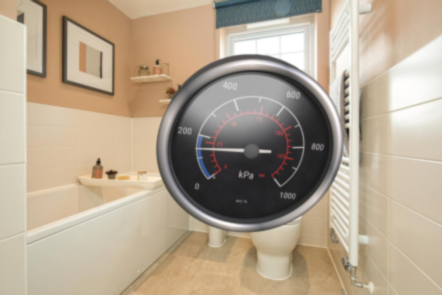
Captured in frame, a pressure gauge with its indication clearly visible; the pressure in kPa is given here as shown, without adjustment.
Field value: 150 kPa
